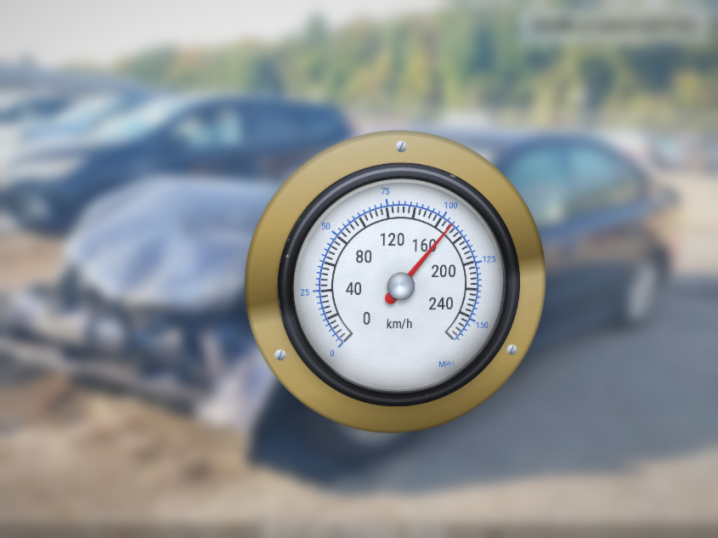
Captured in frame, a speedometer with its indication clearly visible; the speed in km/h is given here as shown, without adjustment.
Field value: 168 km/h
